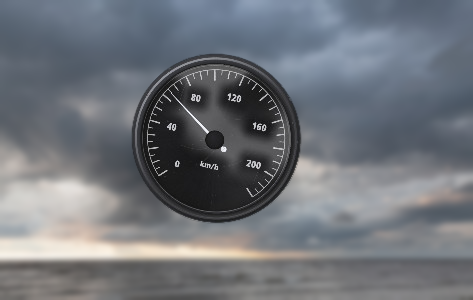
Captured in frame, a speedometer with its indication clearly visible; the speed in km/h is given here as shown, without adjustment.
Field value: 65 km/h
